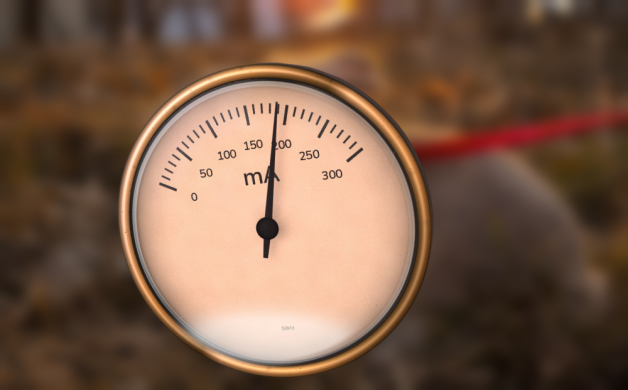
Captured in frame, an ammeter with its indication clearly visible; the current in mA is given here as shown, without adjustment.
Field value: 190 mA
